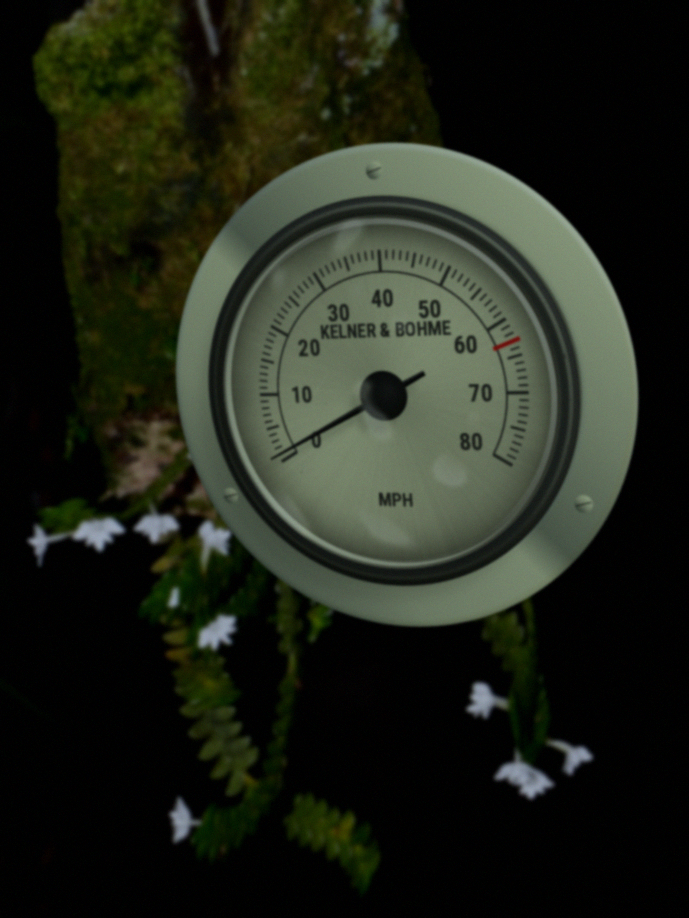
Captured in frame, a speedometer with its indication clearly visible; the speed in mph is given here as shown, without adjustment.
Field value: 1 mph
